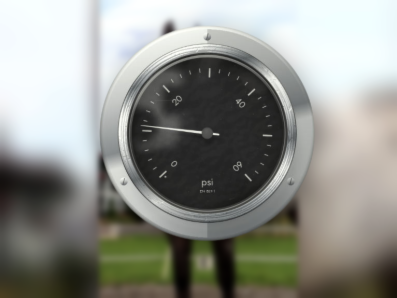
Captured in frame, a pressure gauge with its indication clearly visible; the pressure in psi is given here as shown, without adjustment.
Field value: 11 psi
